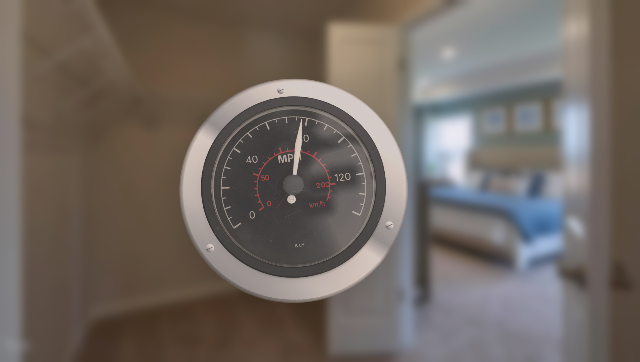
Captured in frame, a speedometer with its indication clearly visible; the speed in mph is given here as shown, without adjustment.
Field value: 77.5 mph
